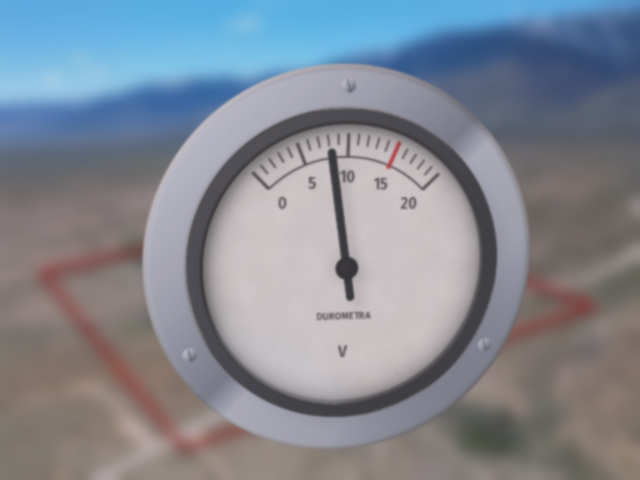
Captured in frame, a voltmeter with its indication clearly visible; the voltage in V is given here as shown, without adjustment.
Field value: 8 V
